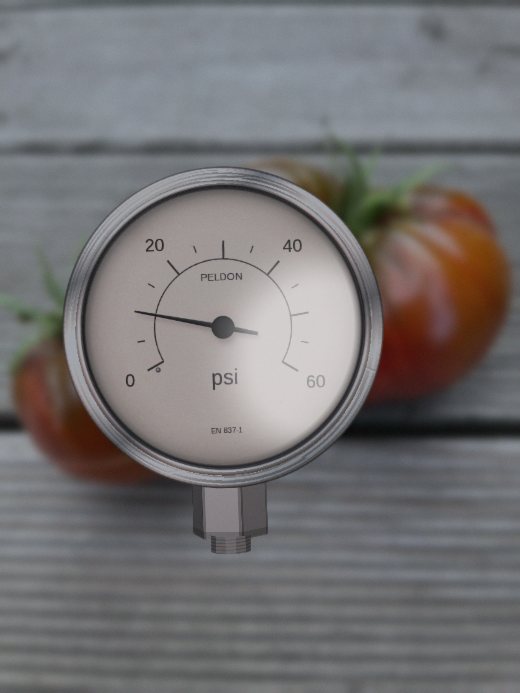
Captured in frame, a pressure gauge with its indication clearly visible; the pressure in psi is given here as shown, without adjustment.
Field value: 10 psi
